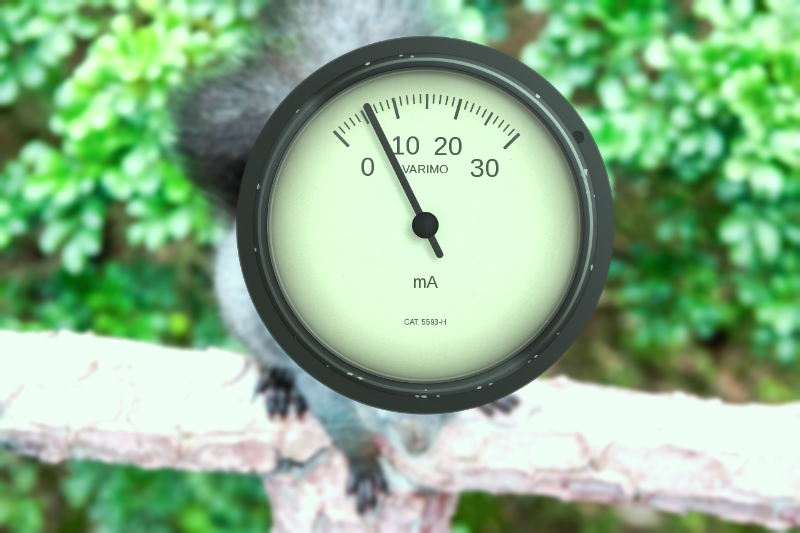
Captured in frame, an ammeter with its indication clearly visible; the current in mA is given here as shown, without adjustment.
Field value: 6 mA
